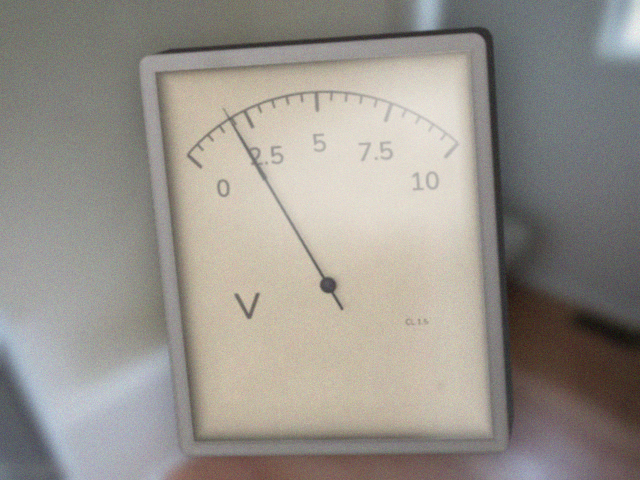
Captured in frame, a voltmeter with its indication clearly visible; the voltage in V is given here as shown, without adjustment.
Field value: 2 V
